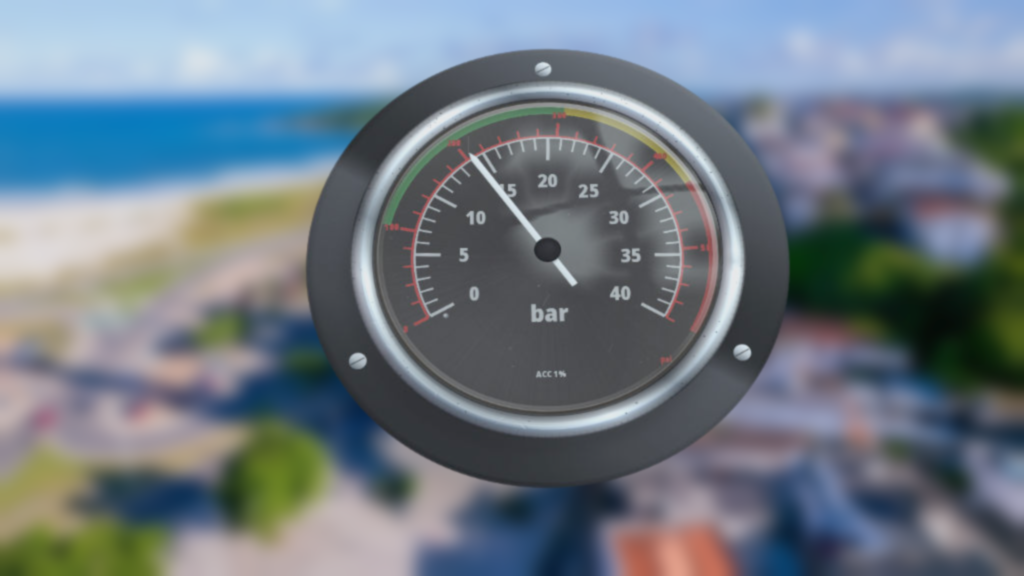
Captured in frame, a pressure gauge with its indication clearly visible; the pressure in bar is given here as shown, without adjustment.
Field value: 14 bar
